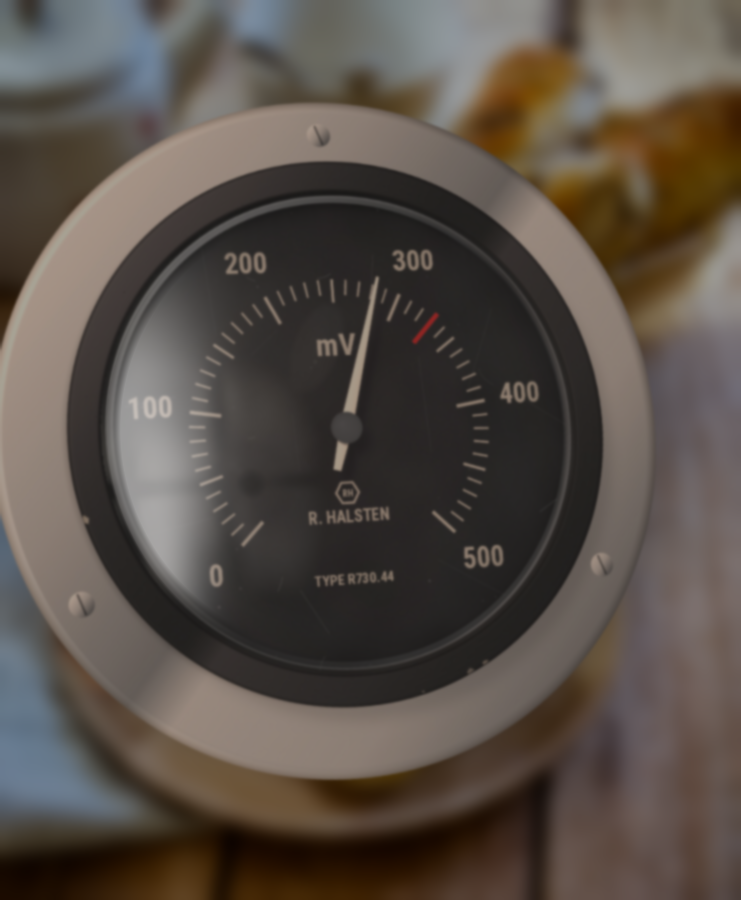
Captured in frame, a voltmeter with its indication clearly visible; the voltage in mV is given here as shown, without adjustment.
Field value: 280 mV
